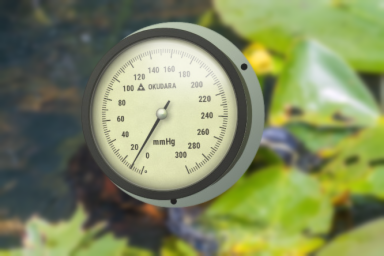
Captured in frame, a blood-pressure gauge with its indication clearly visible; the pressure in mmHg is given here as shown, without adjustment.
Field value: 10 mmHg
